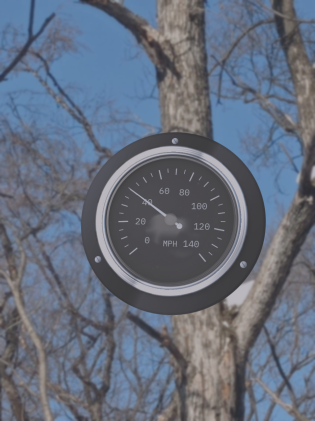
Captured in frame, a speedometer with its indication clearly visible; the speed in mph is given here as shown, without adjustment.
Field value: 40 mph
